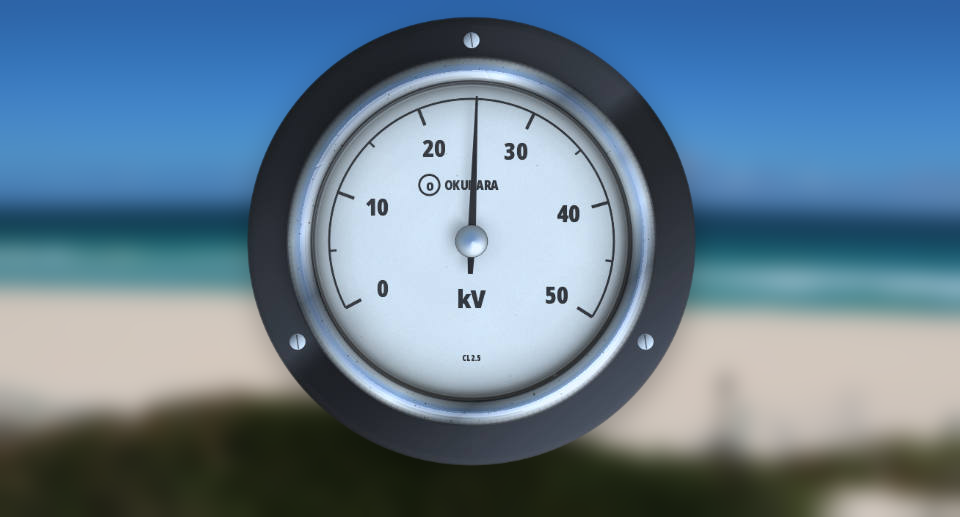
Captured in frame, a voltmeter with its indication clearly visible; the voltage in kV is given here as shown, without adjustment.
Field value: 25 kV
